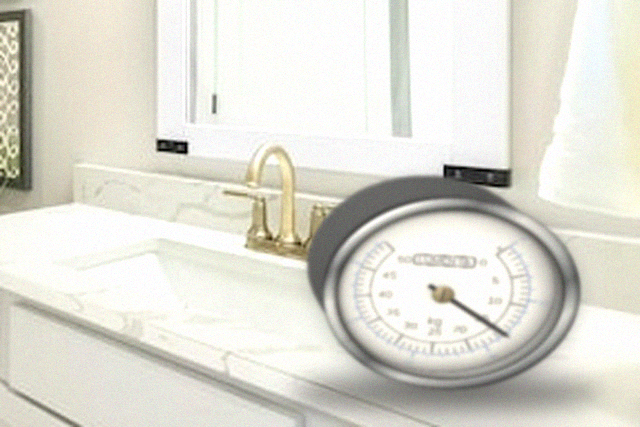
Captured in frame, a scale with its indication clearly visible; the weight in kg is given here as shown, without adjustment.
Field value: 15 kg
